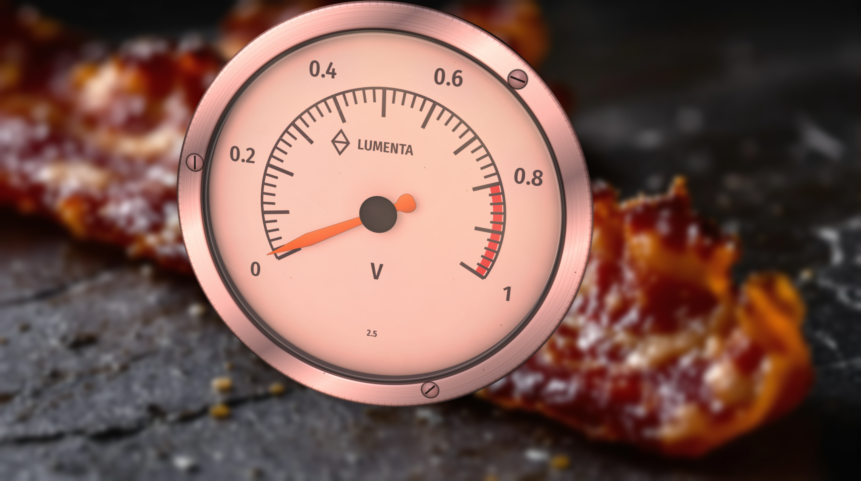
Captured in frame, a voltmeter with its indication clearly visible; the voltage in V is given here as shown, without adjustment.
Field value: 0.02 V
